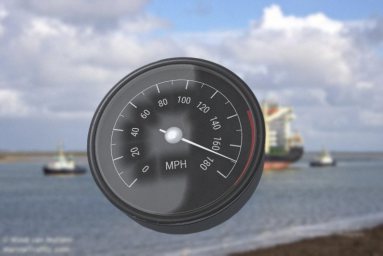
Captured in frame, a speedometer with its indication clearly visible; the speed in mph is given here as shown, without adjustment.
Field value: 170 mph
